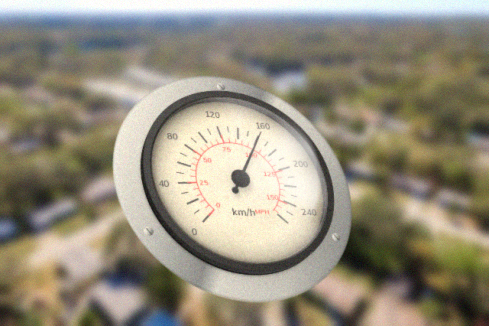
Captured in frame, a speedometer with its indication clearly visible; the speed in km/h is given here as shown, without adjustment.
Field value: 160 km/h
